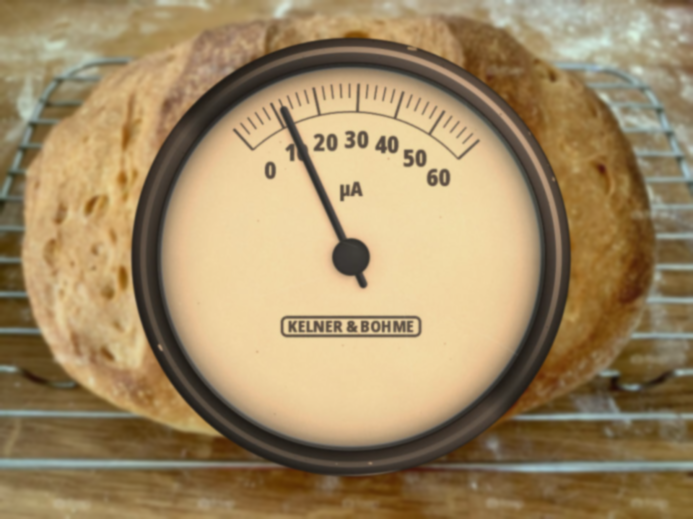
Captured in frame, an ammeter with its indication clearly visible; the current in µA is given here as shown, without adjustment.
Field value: 12 µA
